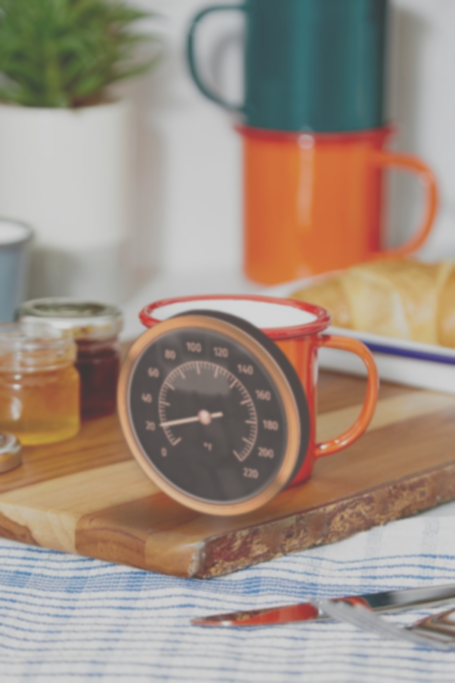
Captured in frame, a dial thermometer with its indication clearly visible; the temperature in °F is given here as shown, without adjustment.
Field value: 20 °F
